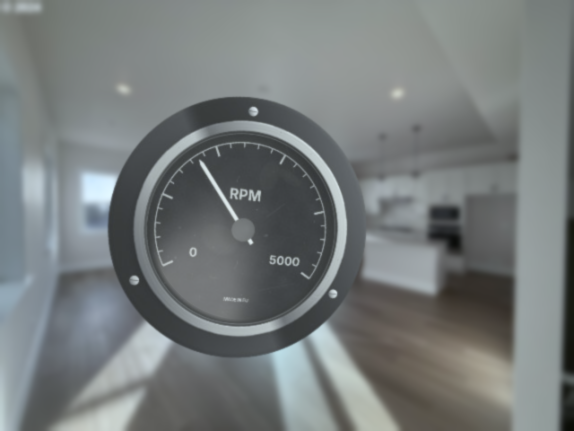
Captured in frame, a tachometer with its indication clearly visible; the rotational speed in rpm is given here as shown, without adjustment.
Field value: 1700 rpm
